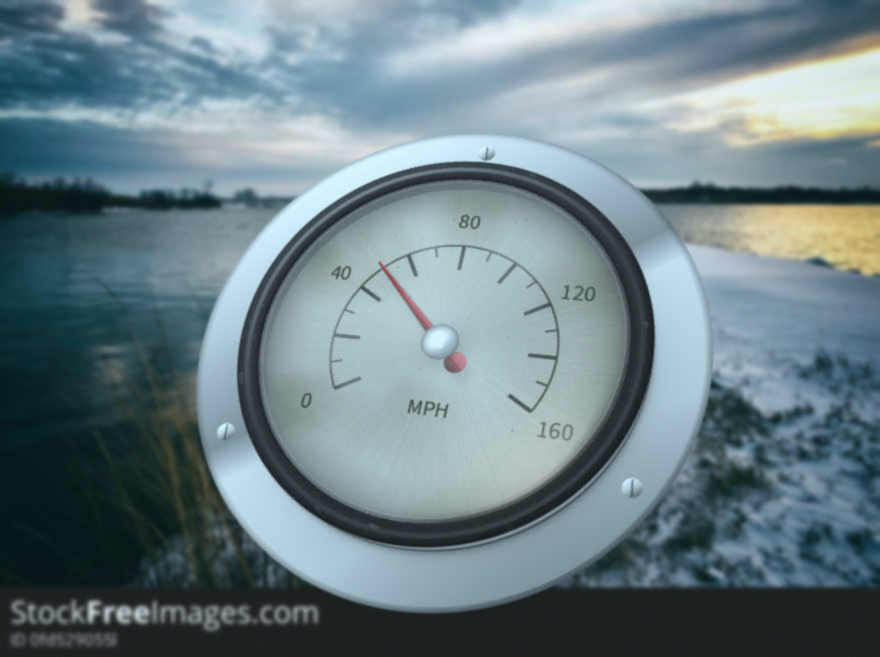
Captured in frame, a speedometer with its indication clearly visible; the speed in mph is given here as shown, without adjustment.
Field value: 50 mph
